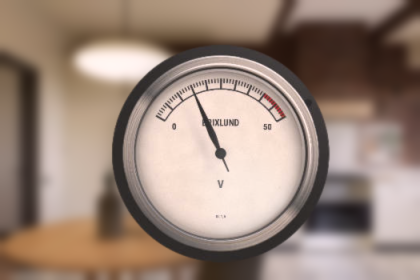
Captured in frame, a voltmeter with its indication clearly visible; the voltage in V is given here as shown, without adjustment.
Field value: 15 V
